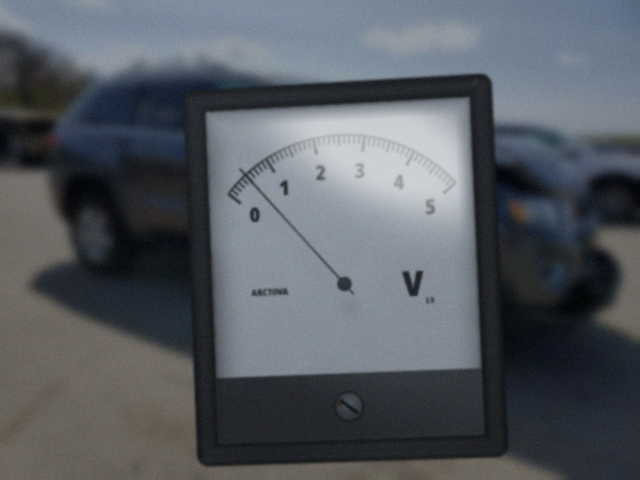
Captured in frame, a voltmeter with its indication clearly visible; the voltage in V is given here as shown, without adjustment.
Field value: 0.5 V
